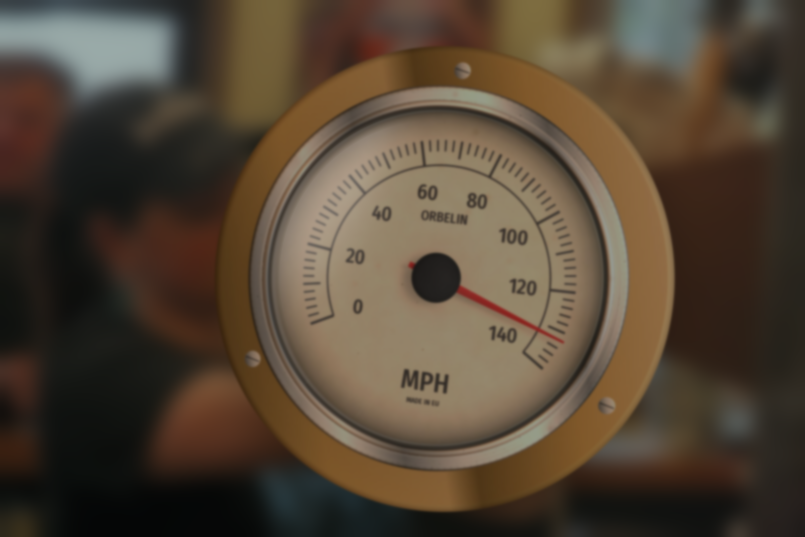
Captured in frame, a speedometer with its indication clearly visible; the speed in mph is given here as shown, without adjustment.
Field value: 132 mph
